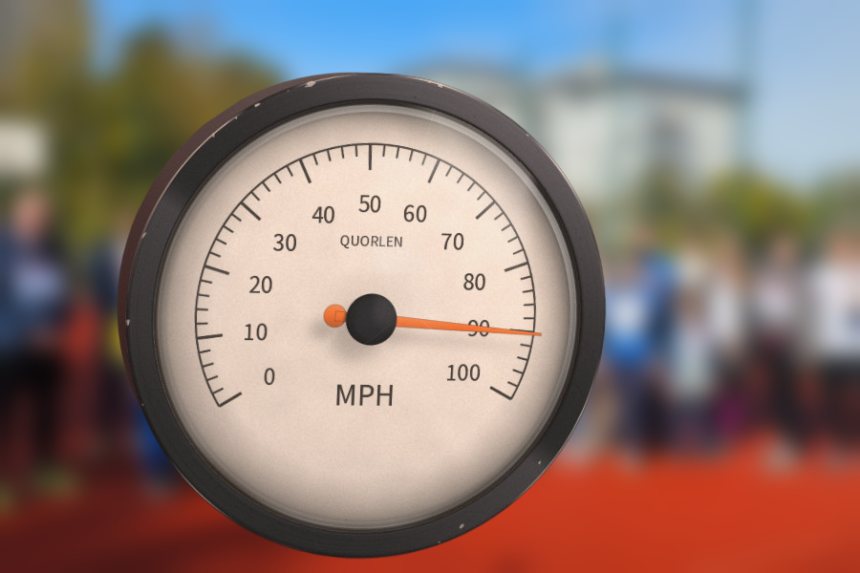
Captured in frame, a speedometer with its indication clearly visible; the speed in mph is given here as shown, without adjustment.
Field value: 90 mph
